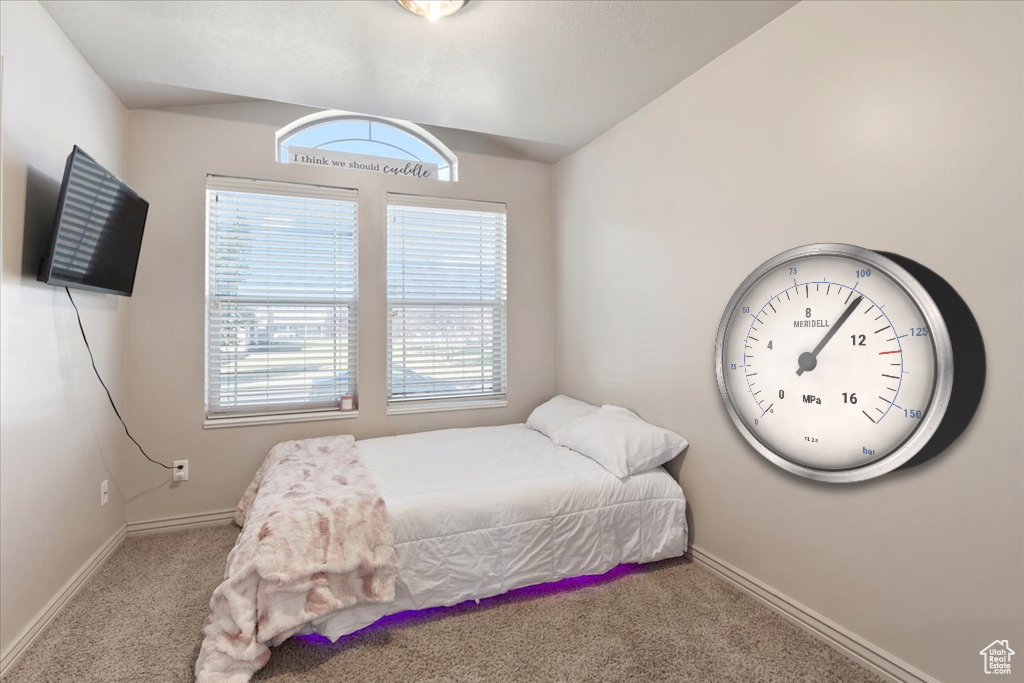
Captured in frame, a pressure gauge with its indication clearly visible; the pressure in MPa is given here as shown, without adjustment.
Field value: 10.5 MPa
